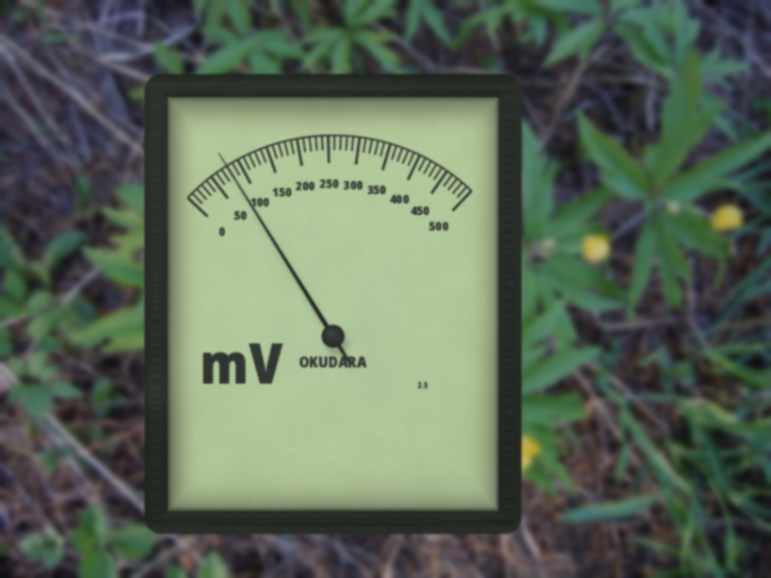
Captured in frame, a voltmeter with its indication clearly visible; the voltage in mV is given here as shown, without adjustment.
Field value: 80 mV
